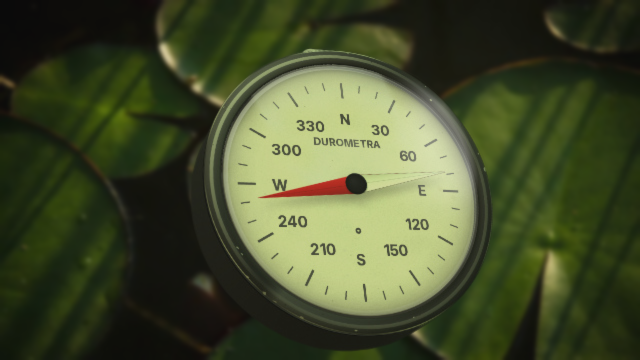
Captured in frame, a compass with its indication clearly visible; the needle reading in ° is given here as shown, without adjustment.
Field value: 260 °
